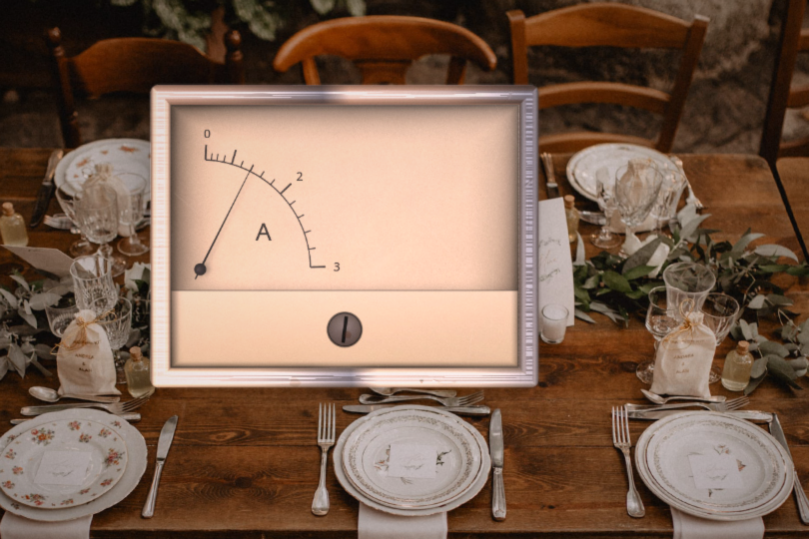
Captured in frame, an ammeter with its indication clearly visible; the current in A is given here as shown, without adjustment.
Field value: 1.4 A
